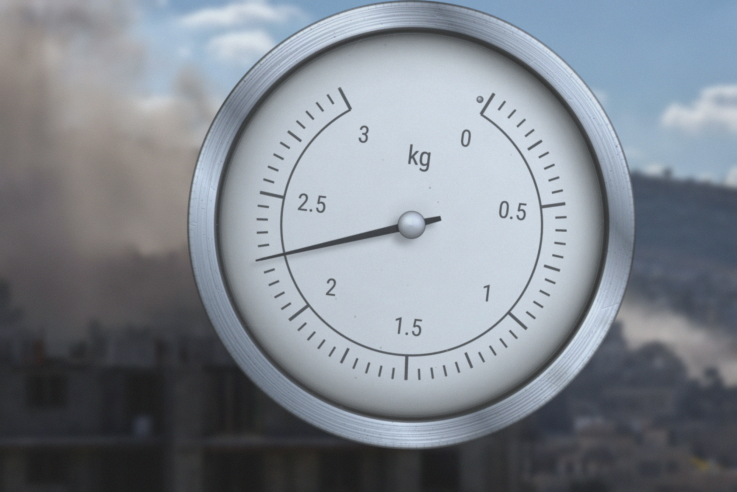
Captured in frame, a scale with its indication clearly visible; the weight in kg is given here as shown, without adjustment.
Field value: 2.25 kg
